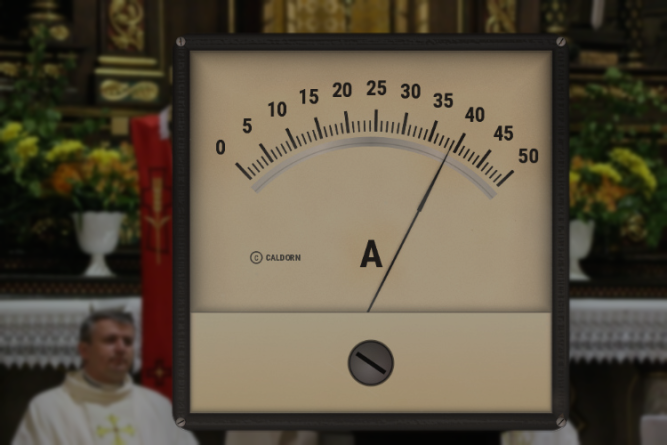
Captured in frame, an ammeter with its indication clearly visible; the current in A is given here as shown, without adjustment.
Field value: 39 A
